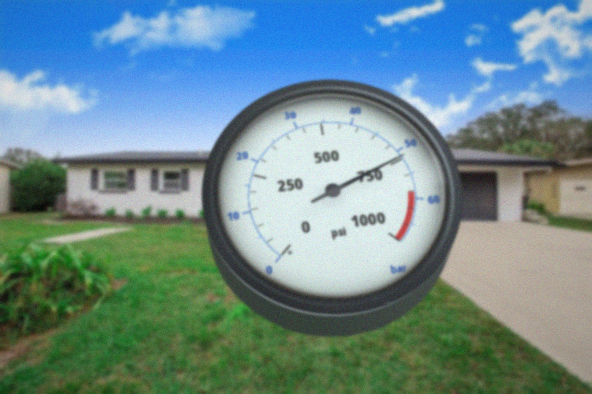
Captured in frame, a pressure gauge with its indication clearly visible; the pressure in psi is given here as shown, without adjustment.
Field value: 750 psi
